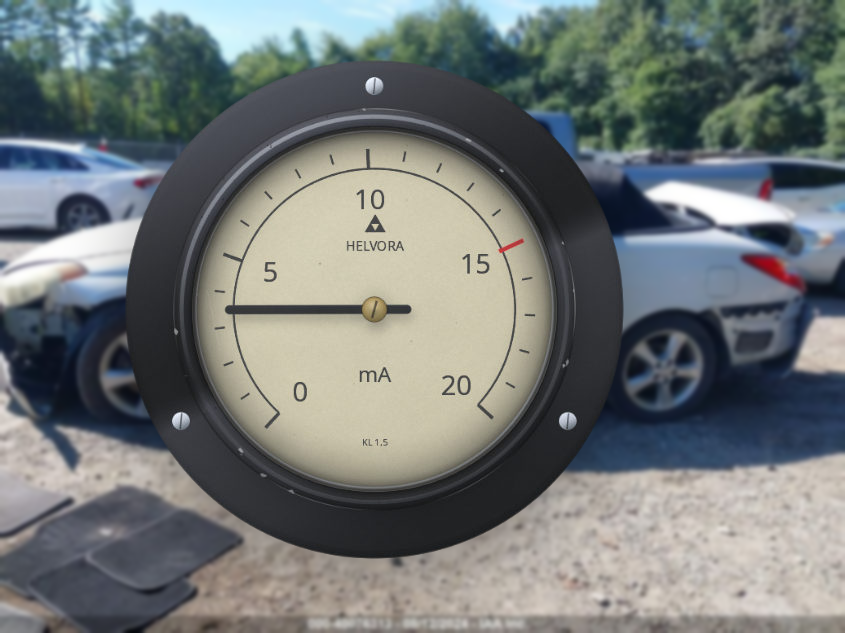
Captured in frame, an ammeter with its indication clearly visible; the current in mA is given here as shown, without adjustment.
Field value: 3.5 mA
